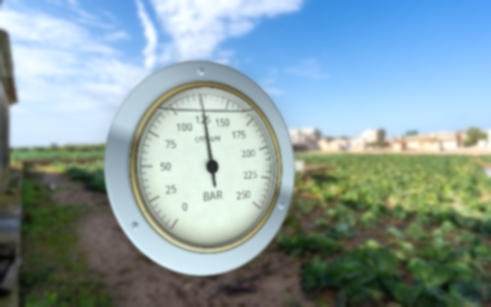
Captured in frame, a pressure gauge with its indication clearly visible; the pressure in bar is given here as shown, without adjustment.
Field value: 125 bar
